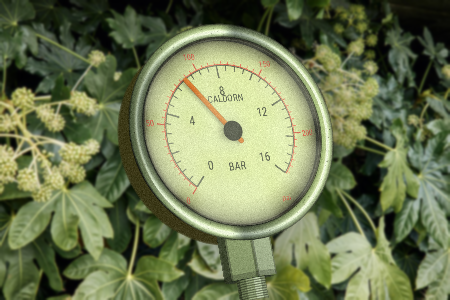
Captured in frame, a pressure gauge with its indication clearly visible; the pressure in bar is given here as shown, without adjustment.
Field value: 6 bar
